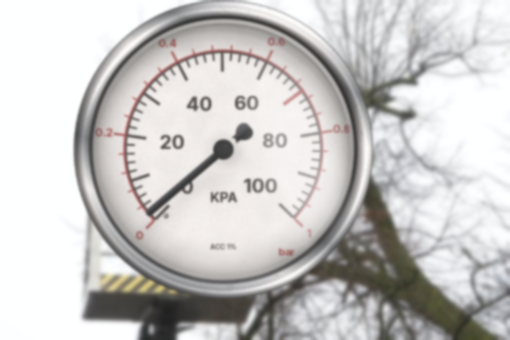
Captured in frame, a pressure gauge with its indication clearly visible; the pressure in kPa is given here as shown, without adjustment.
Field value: 2 kPa
